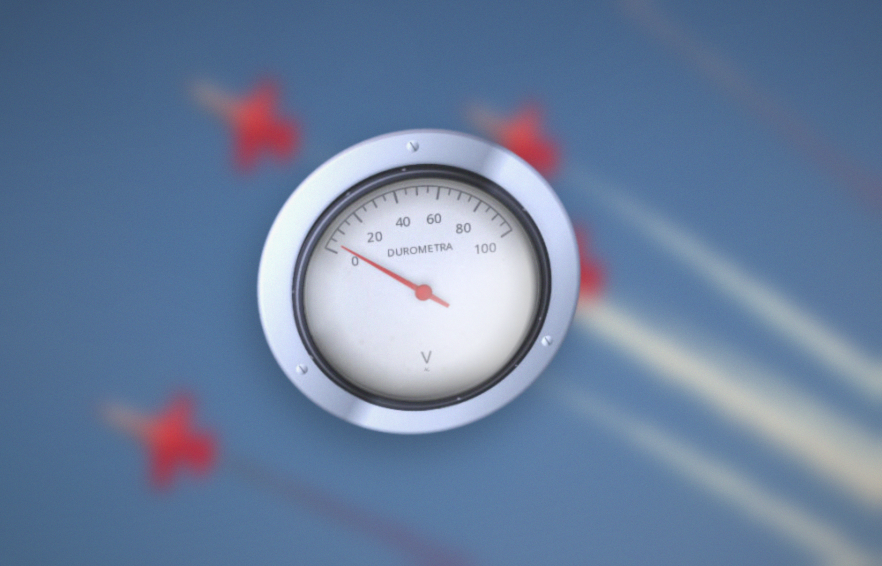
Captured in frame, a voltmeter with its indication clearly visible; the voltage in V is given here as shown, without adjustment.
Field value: 5 V
